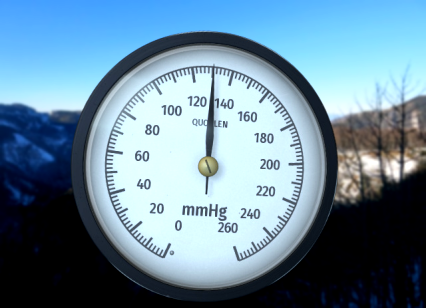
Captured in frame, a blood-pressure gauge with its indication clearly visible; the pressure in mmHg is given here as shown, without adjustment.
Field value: 130 mmHg
